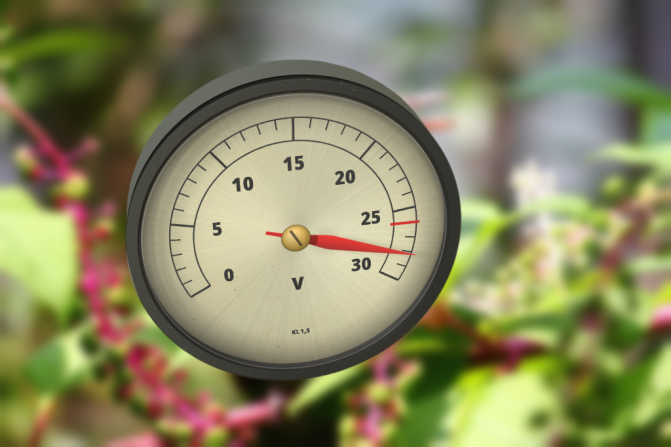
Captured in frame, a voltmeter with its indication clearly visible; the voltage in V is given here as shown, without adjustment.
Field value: 28 V
